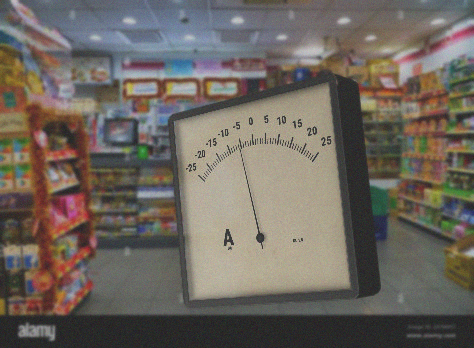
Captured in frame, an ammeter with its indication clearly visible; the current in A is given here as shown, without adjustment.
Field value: -5 A
